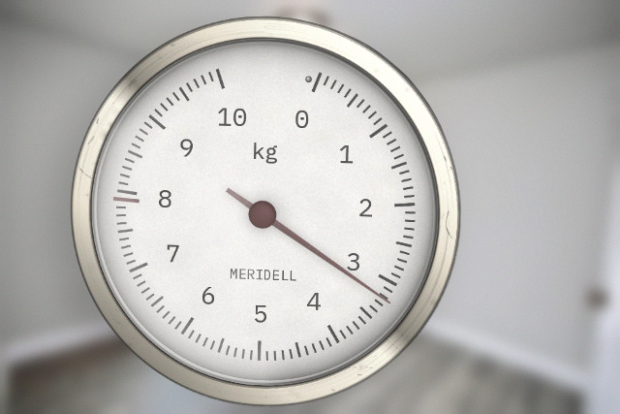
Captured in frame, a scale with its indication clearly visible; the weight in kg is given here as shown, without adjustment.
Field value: 3.2 kg
